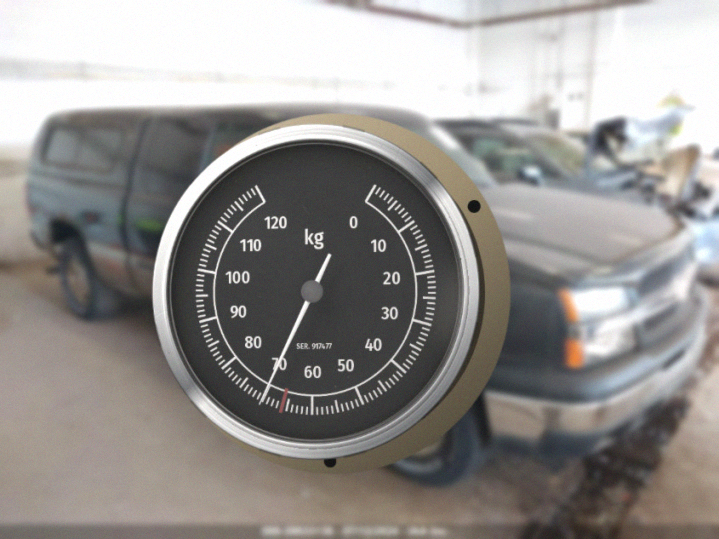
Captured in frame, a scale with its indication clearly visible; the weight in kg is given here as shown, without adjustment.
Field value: 70 kg
